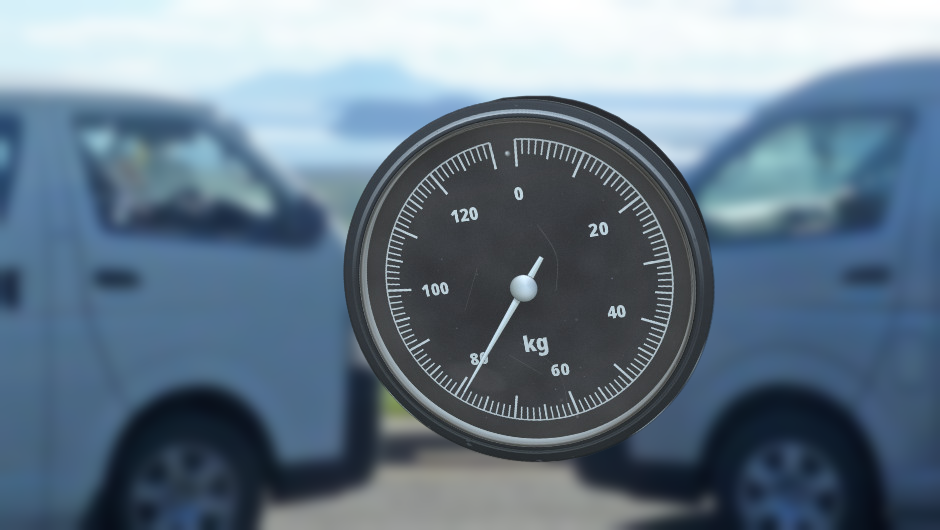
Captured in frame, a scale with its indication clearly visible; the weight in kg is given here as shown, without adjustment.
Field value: 79 kg
